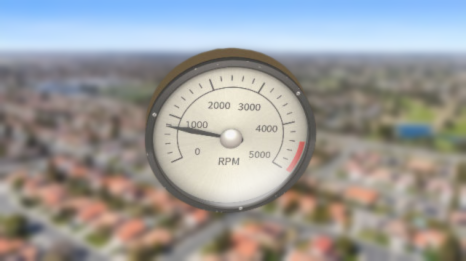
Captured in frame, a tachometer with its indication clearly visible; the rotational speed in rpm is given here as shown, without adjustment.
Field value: 800 rpm
